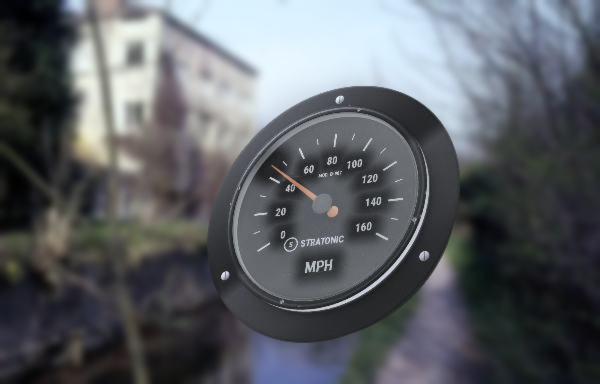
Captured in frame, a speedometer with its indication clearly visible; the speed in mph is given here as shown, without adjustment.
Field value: 45 mph
